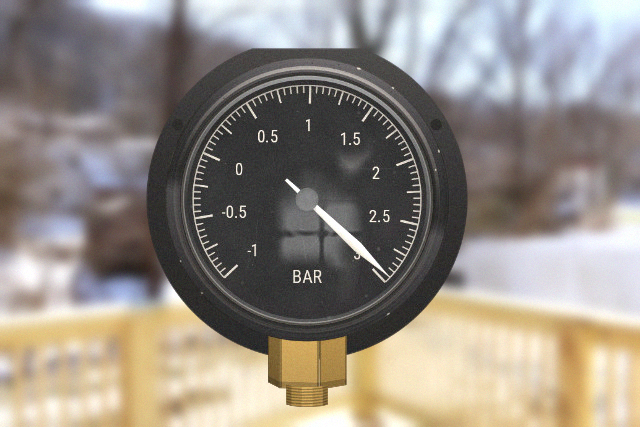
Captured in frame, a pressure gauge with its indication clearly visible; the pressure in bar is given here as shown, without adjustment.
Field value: 2.95 bar
